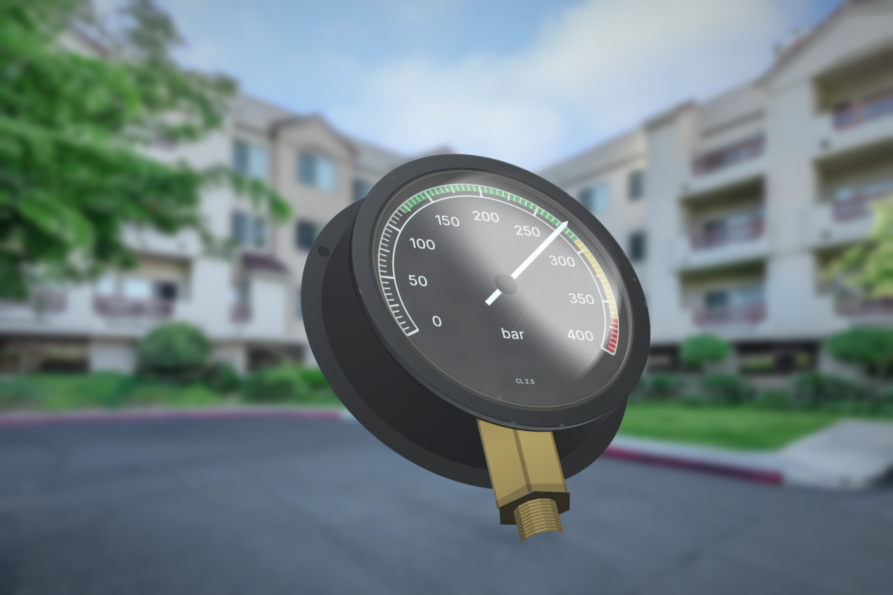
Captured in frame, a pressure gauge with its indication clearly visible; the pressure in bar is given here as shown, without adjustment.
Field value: 275 bar
